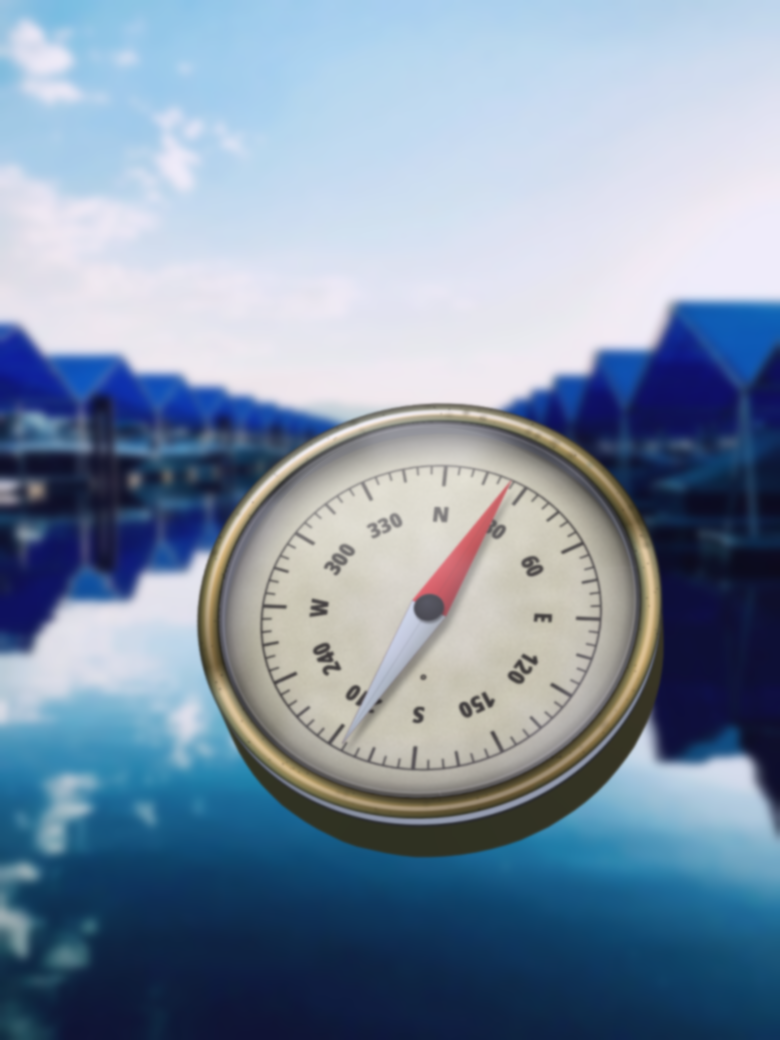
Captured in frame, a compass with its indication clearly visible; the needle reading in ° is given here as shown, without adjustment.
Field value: 25 °
